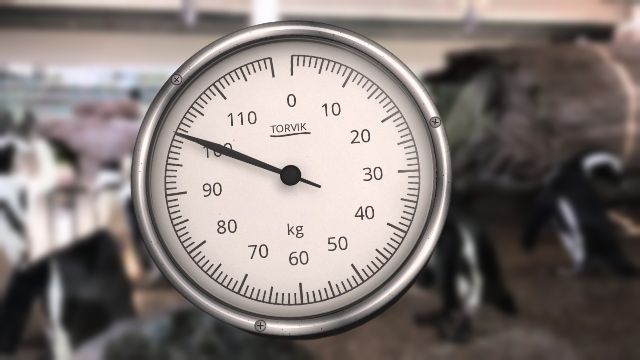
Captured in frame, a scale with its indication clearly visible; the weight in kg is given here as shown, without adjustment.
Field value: 100 kg
